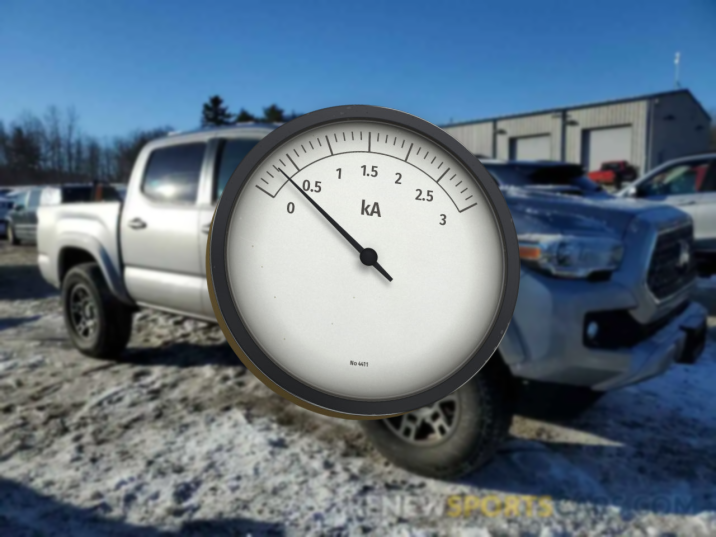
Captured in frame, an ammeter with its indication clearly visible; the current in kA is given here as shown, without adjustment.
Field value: 0.3 kA
